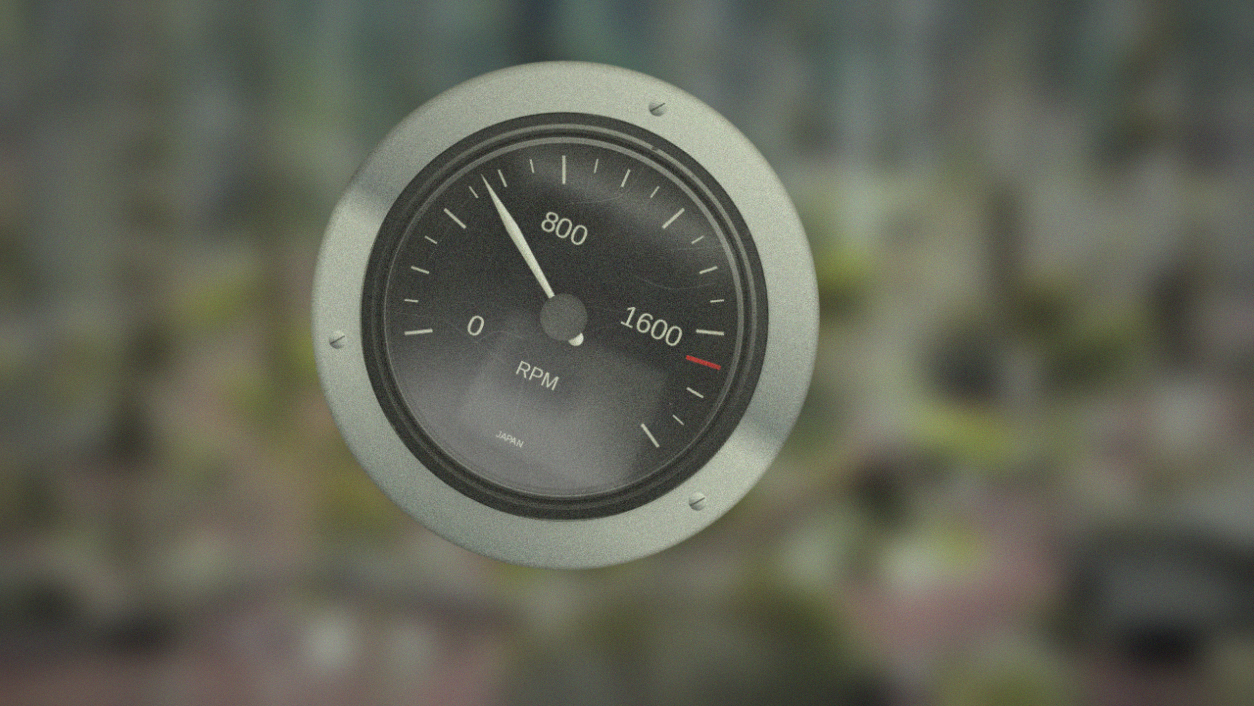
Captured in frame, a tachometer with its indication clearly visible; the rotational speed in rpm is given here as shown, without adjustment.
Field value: 550 rpm
